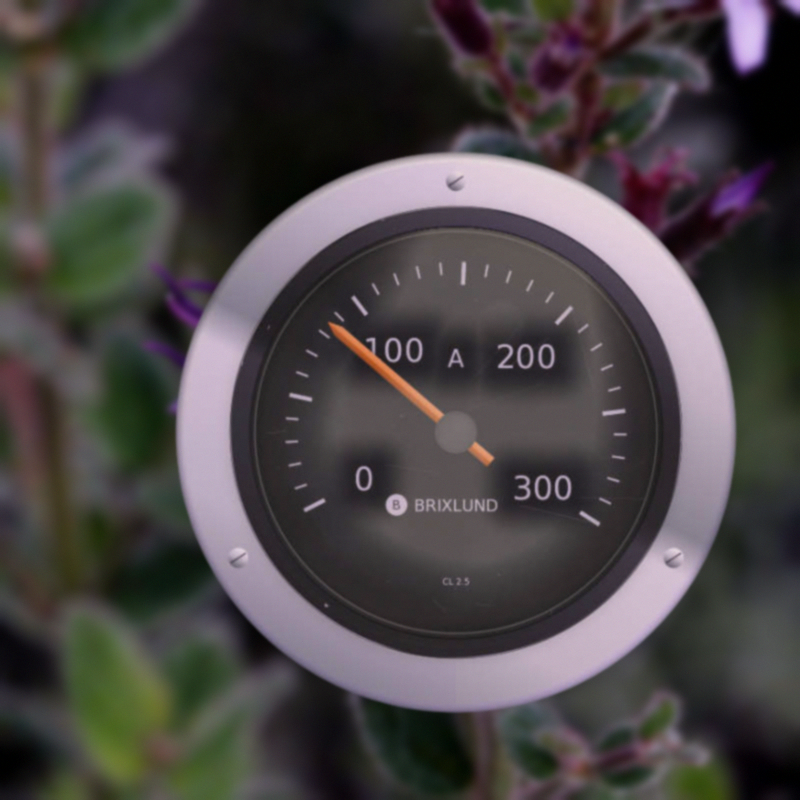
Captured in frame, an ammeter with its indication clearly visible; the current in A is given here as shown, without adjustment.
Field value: 85 A
